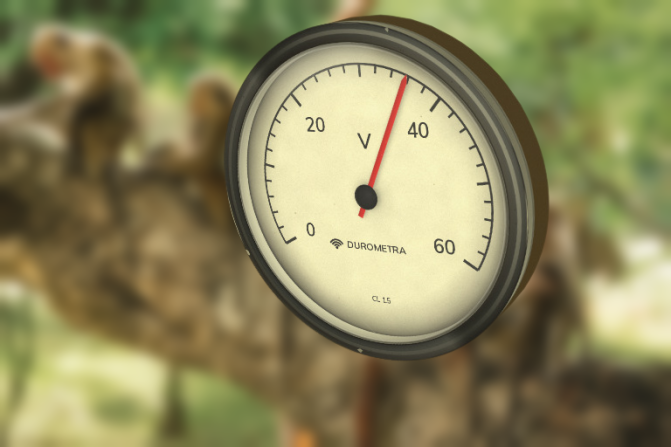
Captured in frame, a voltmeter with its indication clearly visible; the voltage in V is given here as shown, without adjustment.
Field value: 36 V
